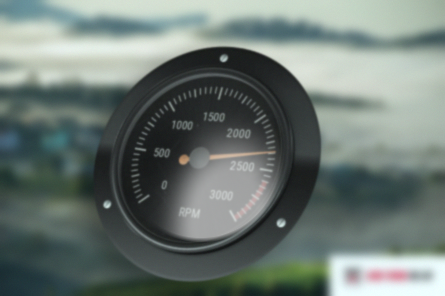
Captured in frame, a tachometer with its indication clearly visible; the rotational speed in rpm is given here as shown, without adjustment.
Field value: 2350 rpm
